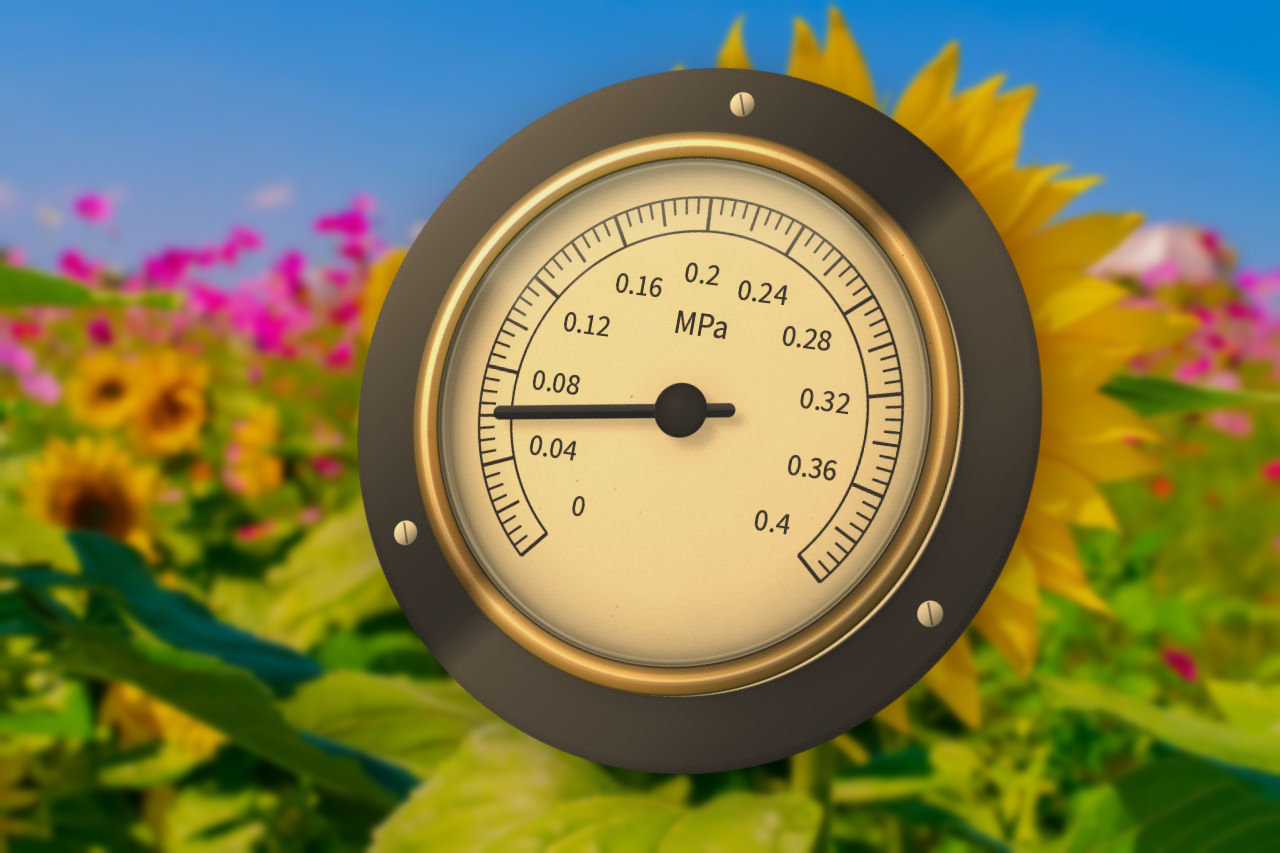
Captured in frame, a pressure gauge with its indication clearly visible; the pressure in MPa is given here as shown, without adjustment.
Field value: 0.06 MPa
